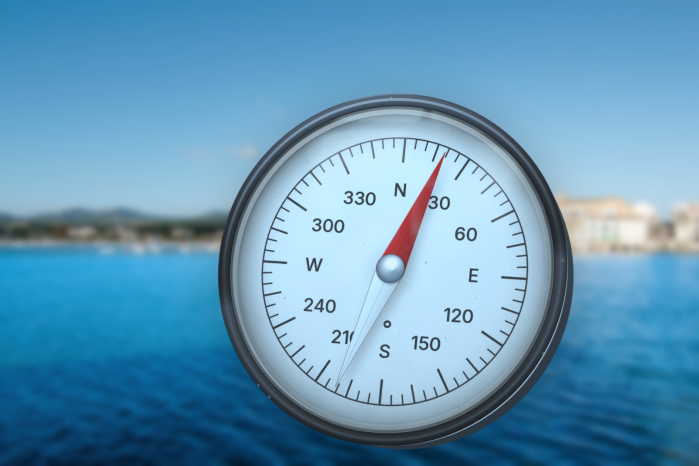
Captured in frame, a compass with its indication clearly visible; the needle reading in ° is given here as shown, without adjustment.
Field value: 20 °
